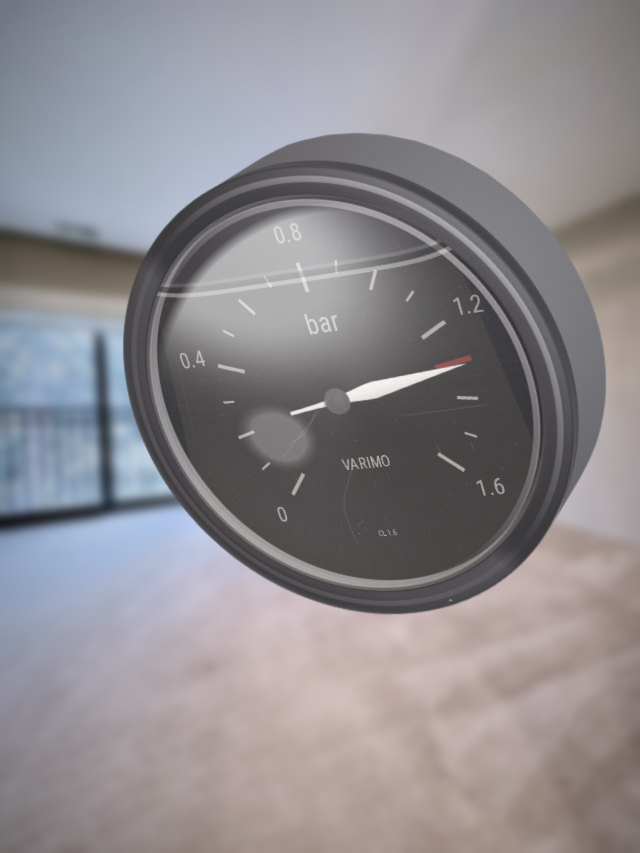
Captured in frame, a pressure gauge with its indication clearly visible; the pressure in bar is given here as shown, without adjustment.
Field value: 1.3 bar
